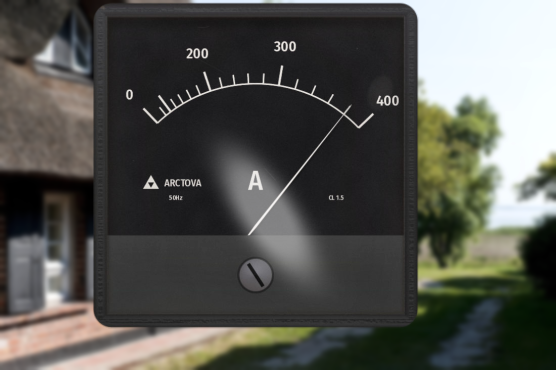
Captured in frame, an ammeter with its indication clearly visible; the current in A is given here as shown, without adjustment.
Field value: 380 A
